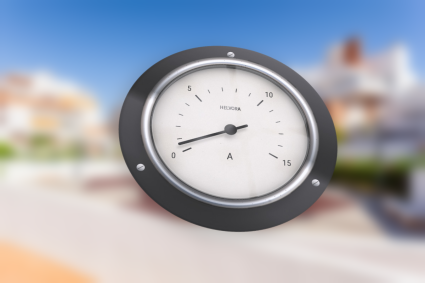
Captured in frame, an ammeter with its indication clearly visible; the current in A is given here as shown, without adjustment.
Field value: 0.5 A
